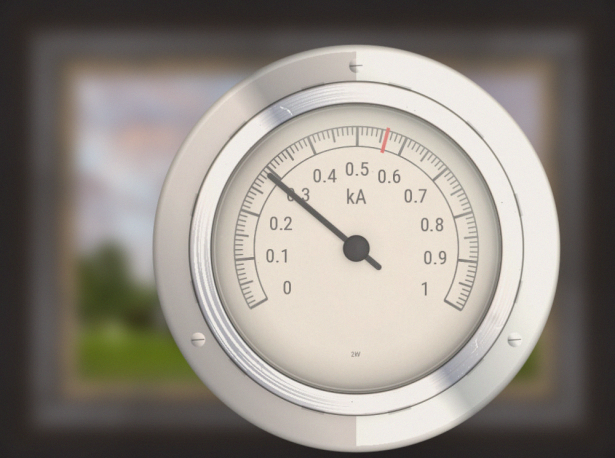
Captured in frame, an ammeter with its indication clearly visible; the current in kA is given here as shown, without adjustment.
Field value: 0.29 kA
